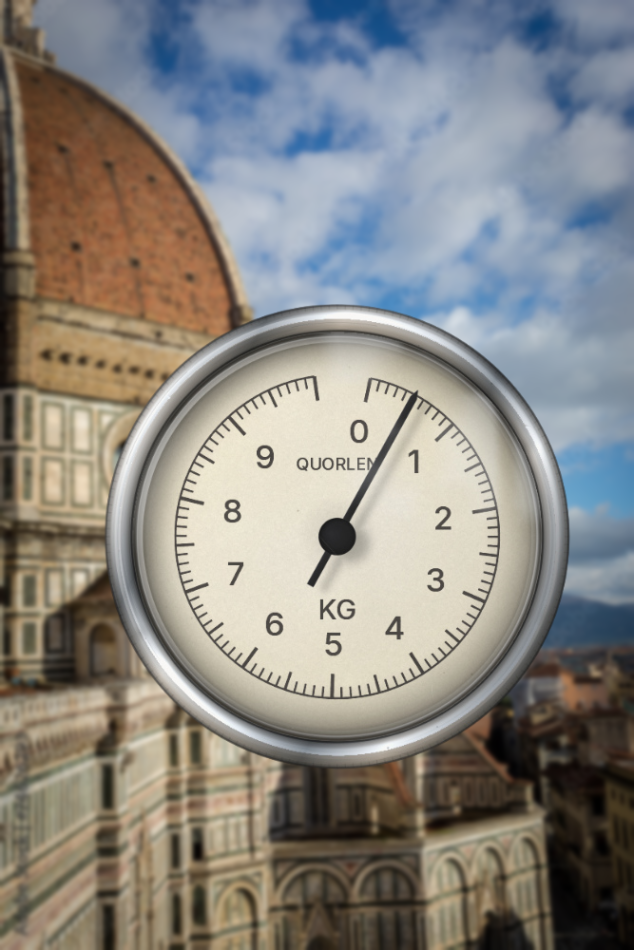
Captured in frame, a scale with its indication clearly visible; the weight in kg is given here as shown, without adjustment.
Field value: 0.5 kg
